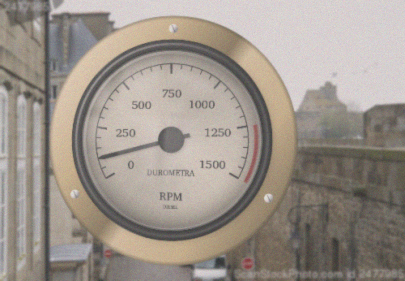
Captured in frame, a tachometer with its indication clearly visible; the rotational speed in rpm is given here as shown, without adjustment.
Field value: 100 rpm
